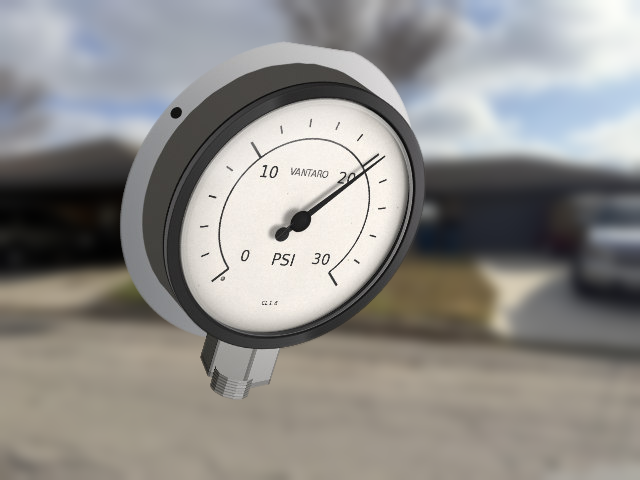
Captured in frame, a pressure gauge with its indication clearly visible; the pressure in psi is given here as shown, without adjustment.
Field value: 20 psi
